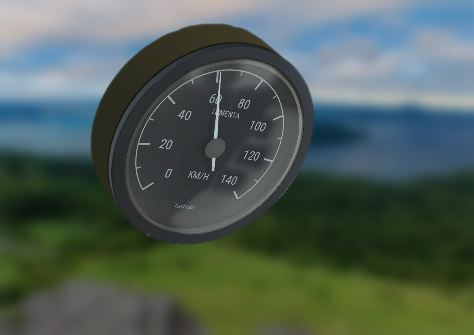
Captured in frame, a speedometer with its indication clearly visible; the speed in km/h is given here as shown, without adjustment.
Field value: 60 km/h
